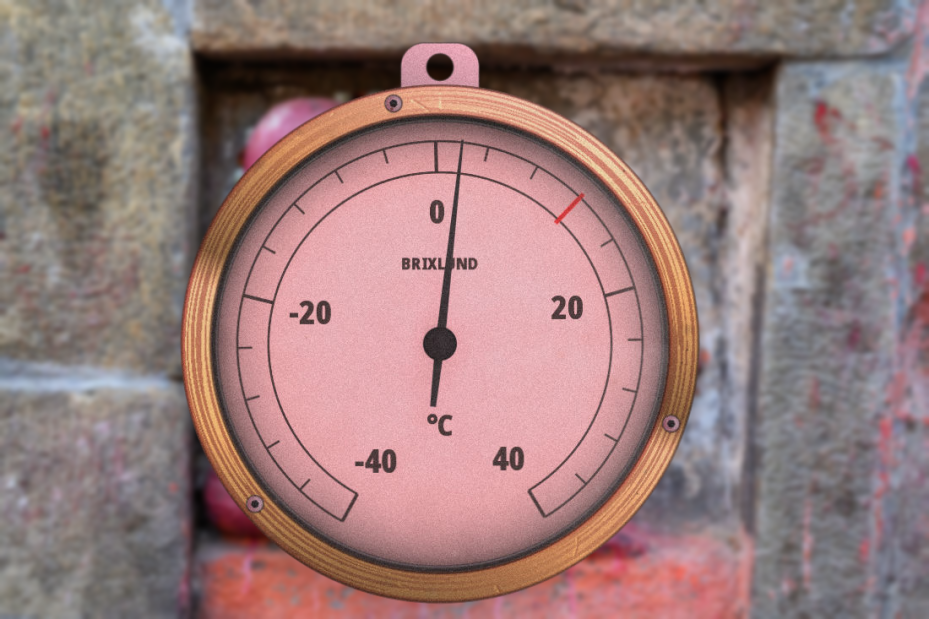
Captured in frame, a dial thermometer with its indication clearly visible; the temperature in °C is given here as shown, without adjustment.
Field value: 2 °C
